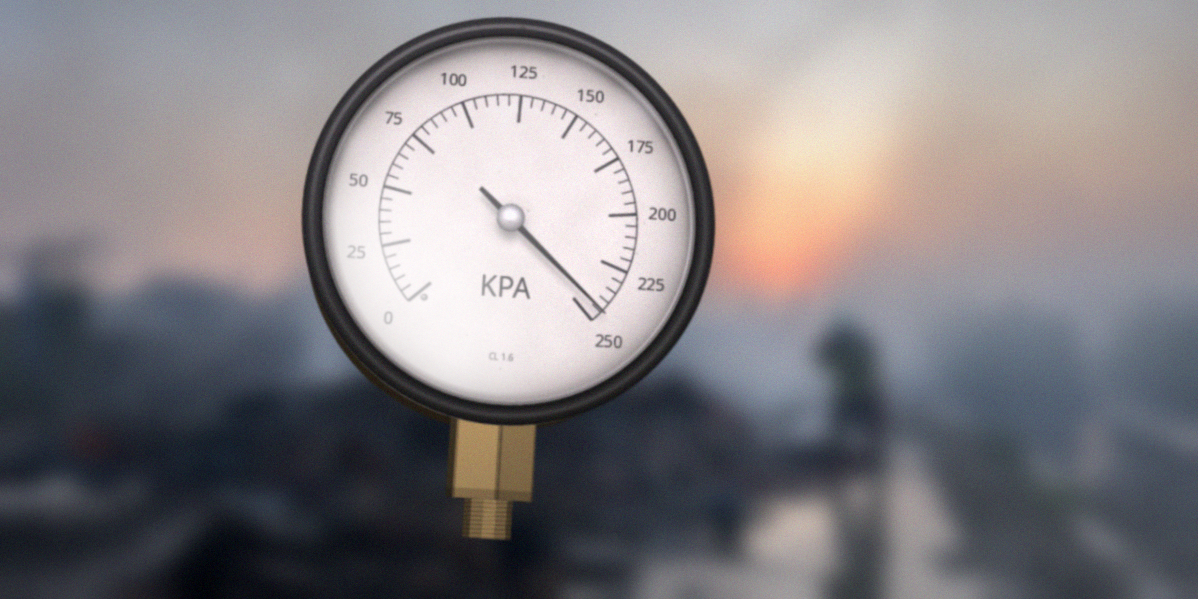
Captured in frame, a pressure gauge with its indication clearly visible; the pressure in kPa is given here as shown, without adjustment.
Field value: 245 kPa
